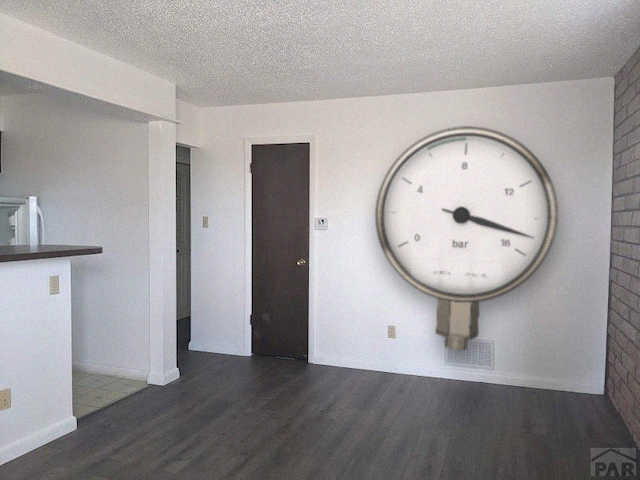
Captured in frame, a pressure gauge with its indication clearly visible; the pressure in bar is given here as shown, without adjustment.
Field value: 15 bar
